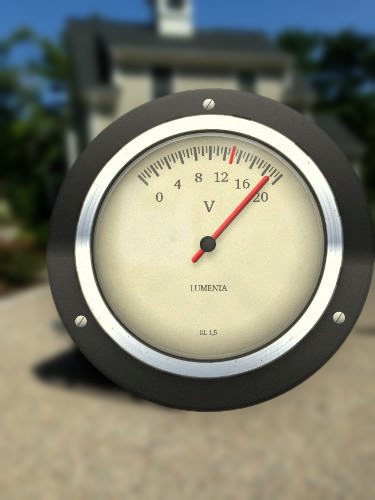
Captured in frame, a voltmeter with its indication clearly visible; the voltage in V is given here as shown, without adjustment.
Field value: 19 V
